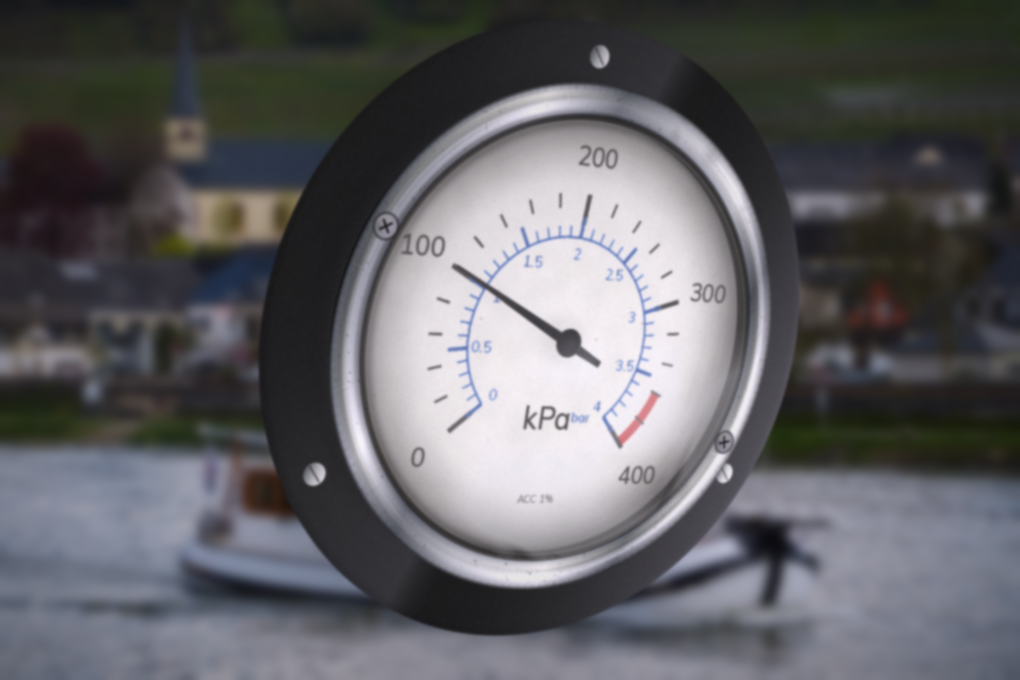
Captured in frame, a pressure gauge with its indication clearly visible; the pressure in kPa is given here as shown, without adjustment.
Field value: 100 kPa
